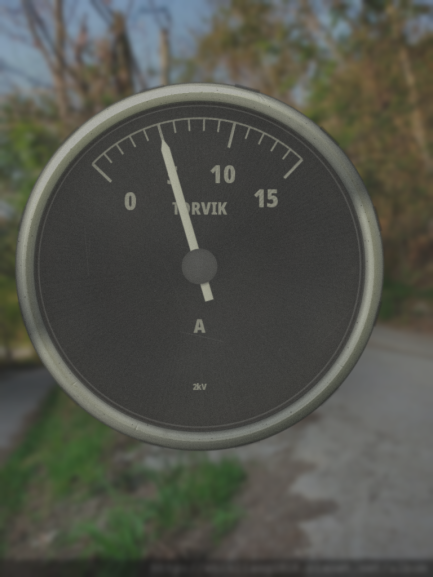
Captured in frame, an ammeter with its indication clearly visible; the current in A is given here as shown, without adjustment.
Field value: 5 A
